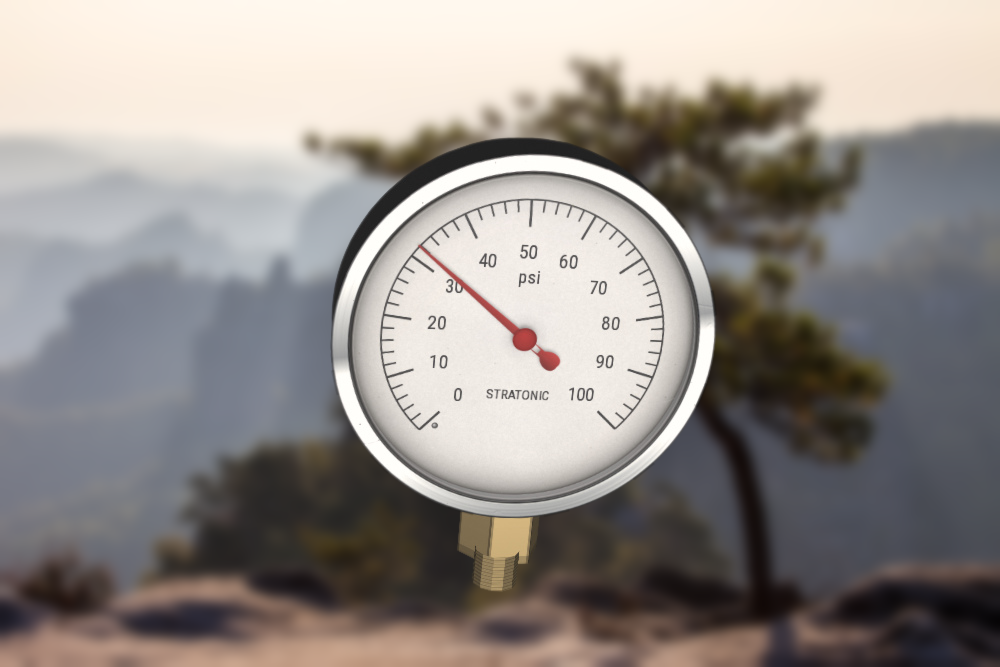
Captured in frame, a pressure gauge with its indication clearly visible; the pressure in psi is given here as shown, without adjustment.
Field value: 32 psi
